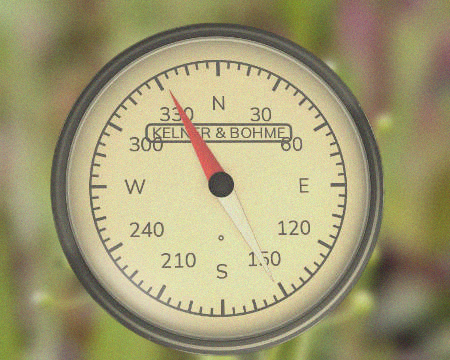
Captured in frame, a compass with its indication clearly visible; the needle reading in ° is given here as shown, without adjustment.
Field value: 332.5 °
